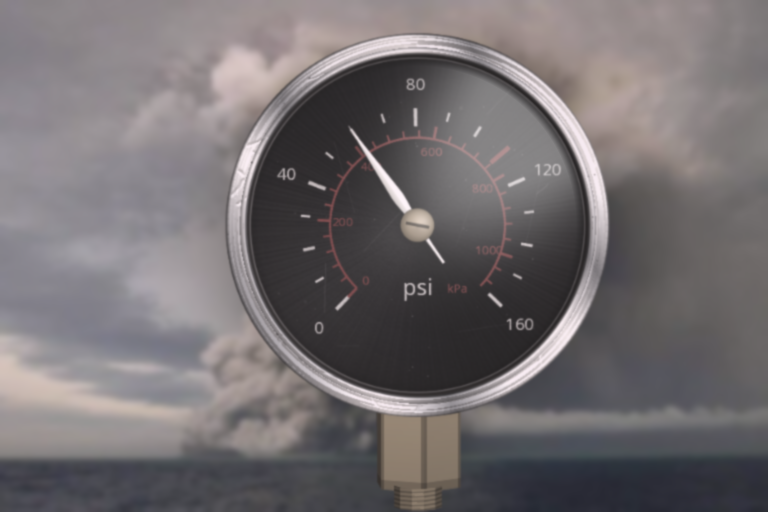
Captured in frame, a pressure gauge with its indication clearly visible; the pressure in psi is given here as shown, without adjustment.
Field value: 60 psi
